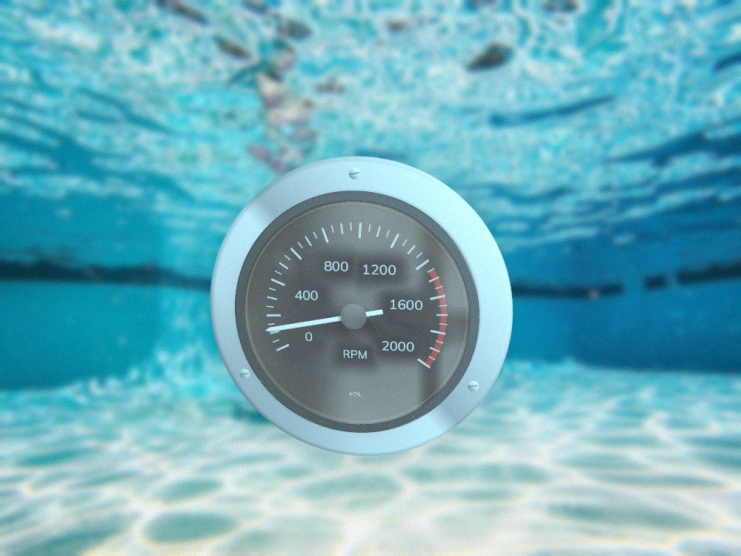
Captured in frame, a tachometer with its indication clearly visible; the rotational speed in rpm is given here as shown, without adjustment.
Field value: 125 rpm
